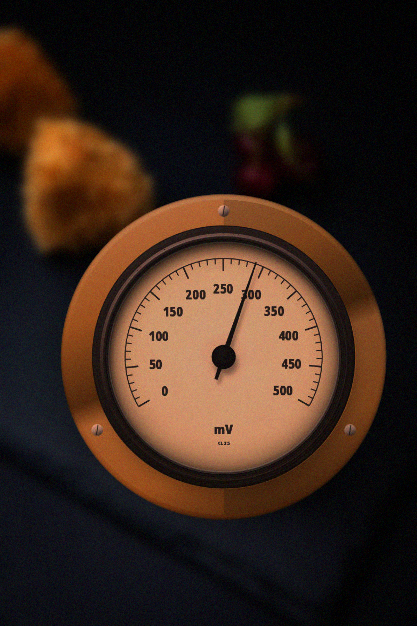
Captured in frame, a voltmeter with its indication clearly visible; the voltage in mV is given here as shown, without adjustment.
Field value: 290 mV
